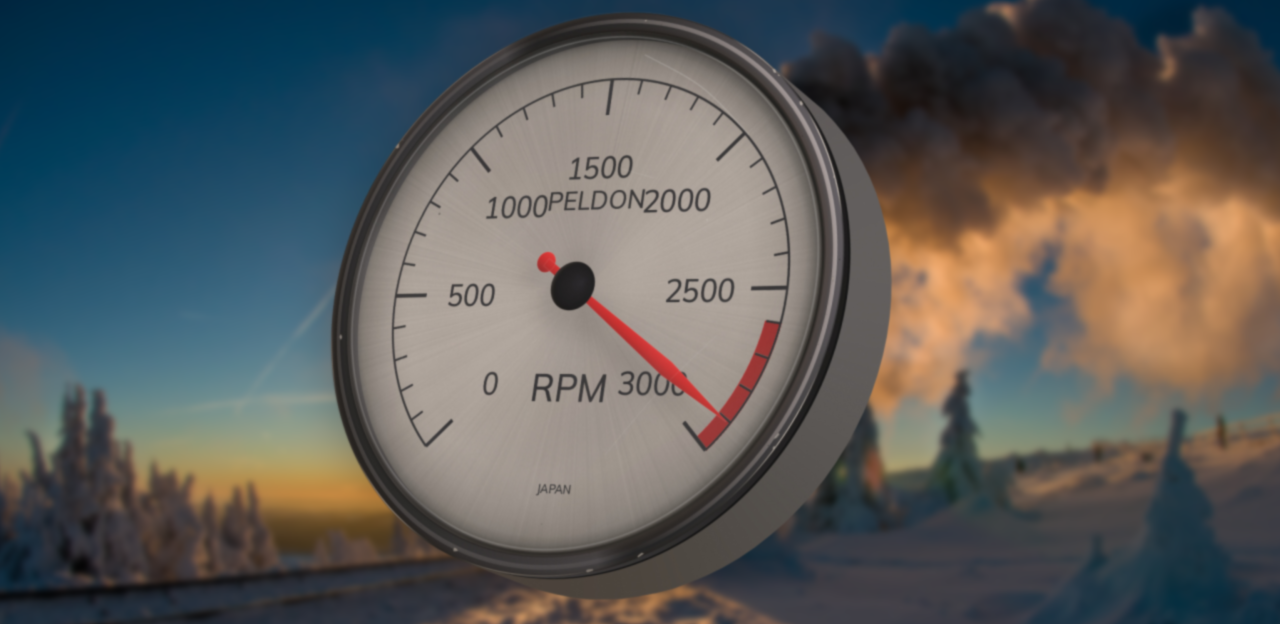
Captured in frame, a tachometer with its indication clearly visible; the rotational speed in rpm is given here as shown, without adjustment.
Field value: 2900 rpm
